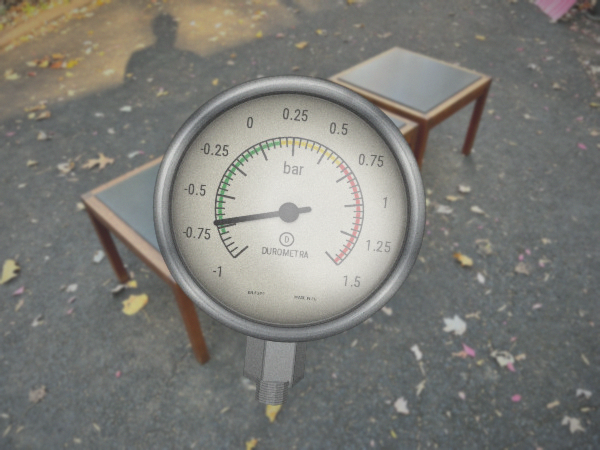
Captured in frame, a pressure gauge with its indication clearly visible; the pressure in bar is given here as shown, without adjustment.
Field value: -0.7 bar
